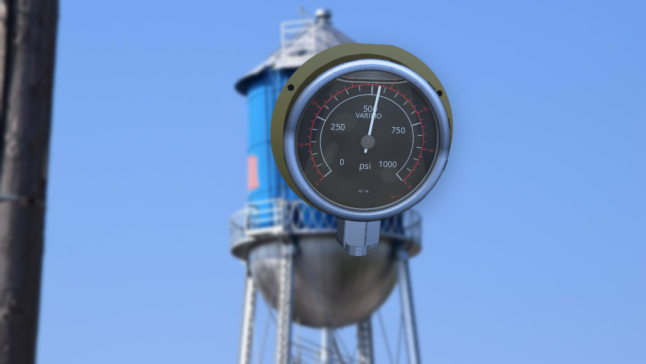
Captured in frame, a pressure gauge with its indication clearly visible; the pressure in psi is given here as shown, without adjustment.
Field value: 525 psi
